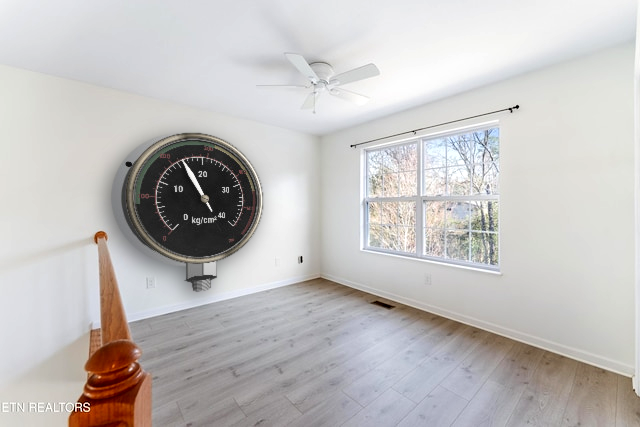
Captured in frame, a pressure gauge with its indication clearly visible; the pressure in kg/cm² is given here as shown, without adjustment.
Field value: 16 kg/cm²
